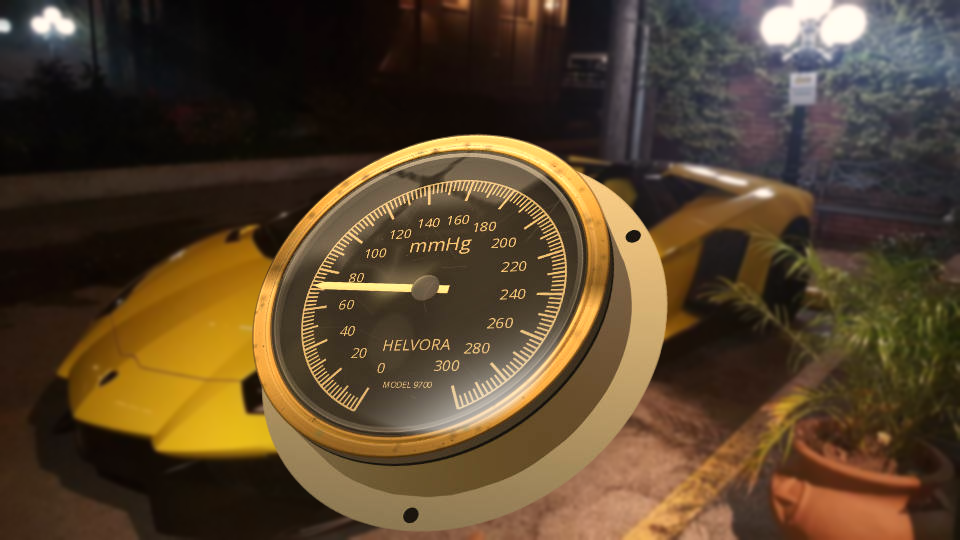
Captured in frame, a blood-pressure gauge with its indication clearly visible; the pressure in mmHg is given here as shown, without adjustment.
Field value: 70 mmHg
